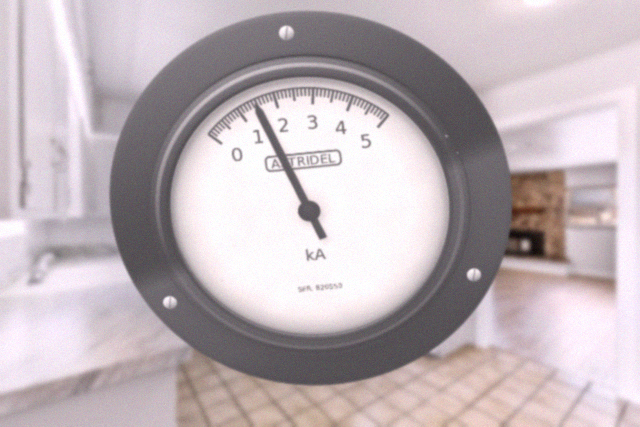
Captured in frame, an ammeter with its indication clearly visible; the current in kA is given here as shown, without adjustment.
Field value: 1.5 kA
